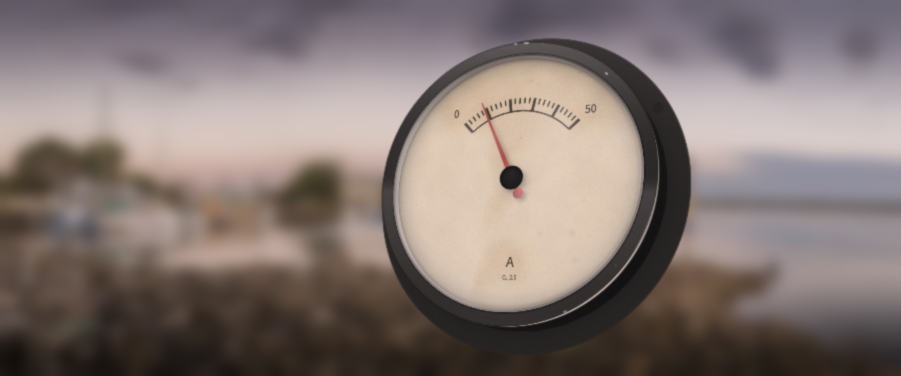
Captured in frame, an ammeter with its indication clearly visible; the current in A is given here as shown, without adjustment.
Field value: 10 A
